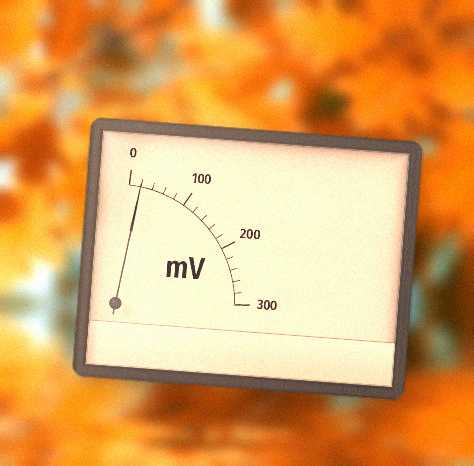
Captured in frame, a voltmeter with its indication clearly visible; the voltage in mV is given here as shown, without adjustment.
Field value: 20 mV
